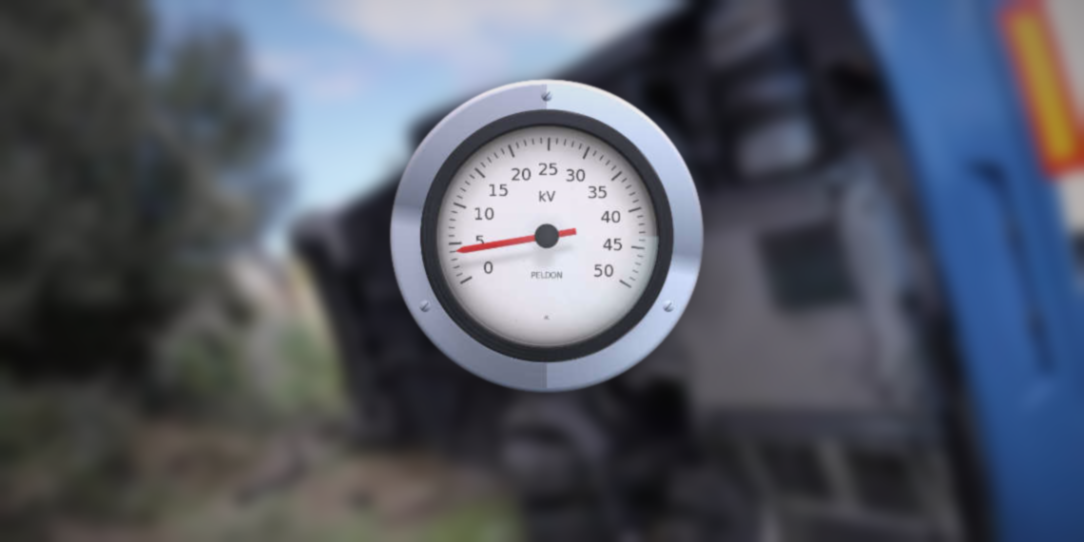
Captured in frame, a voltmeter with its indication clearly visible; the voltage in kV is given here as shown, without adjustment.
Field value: 4 kV
